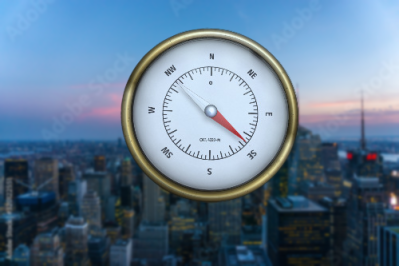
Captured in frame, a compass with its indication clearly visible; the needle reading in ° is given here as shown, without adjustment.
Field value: 130 °
